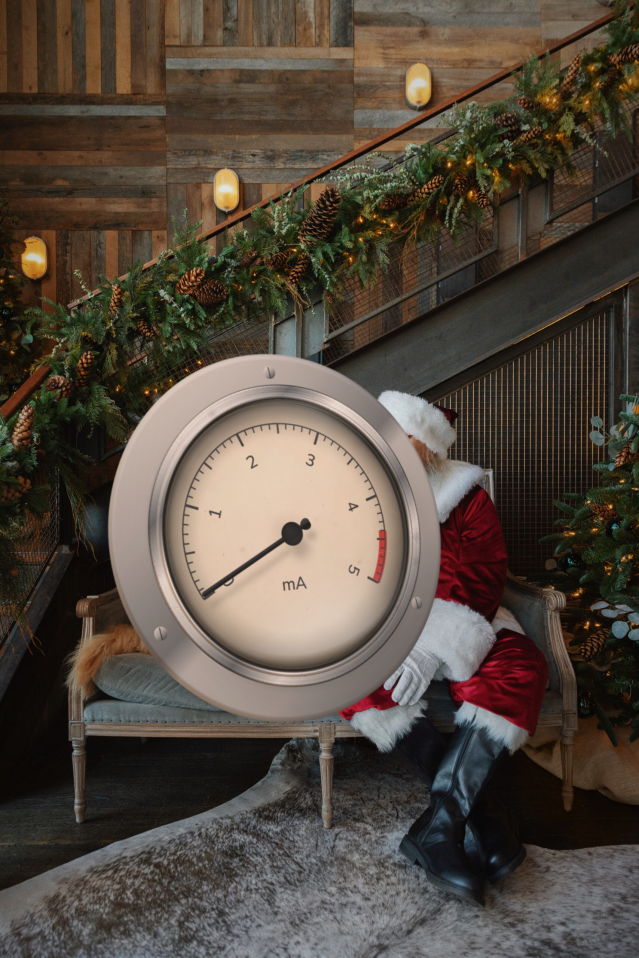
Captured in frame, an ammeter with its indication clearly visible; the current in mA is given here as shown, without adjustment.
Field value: 0.05 mA
